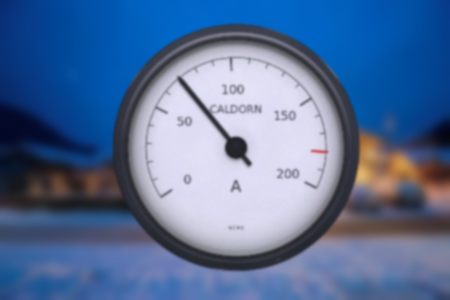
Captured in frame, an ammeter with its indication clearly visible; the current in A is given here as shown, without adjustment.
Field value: 70 A
